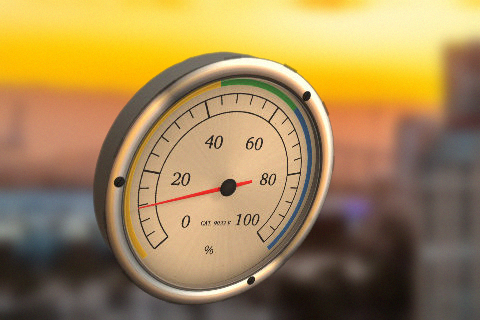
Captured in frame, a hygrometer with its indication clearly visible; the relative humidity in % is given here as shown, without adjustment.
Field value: 12 %
